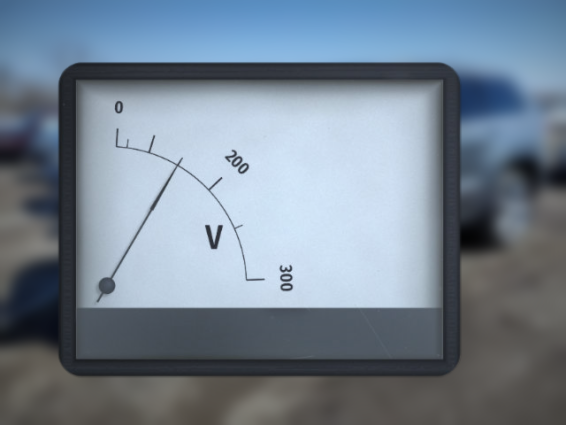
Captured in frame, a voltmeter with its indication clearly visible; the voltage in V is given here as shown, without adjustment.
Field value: 150 V
